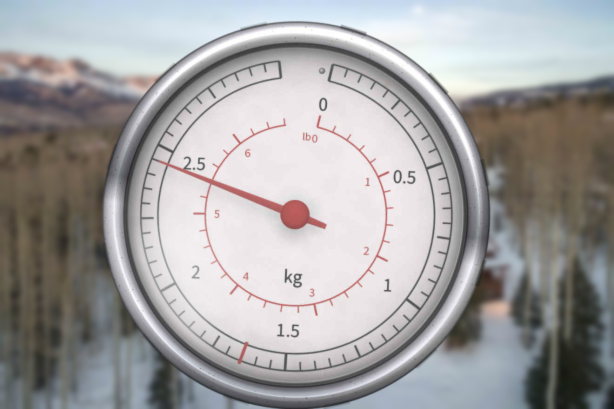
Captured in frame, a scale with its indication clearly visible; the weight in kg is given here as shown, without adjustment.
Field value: 2.45 kg
